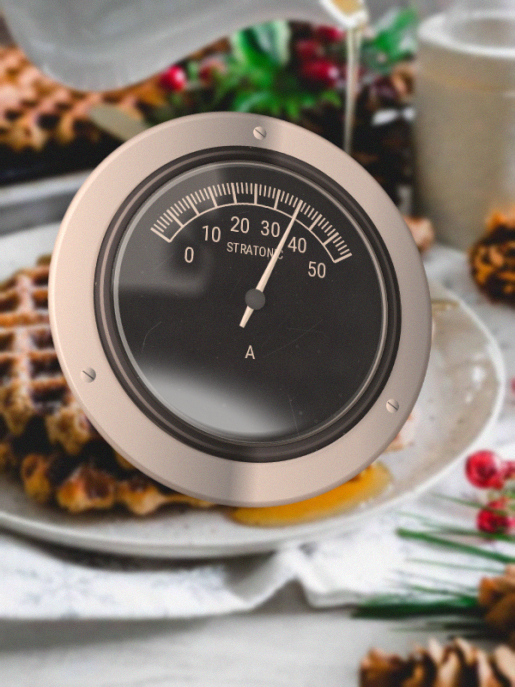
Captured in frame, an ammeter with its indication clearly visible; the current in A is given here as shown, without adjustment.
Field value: 35 A
